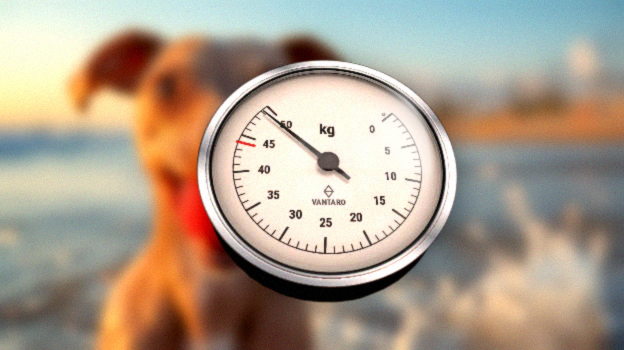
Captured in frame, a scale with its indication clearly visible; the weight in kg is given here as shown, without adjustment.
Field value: 49 kg
